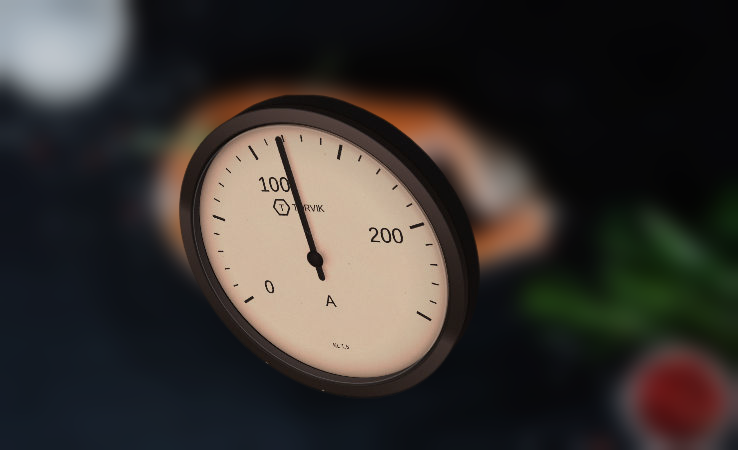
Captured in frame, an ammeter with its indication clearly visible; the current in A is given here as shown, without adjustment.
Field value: 120 A
